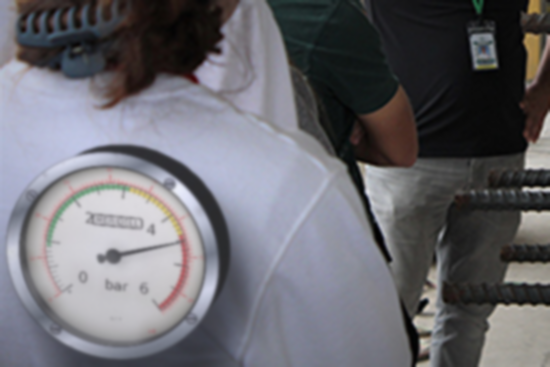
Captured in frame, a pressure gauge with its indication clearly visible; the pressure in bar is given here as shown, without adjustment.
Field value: 4.5 bar
